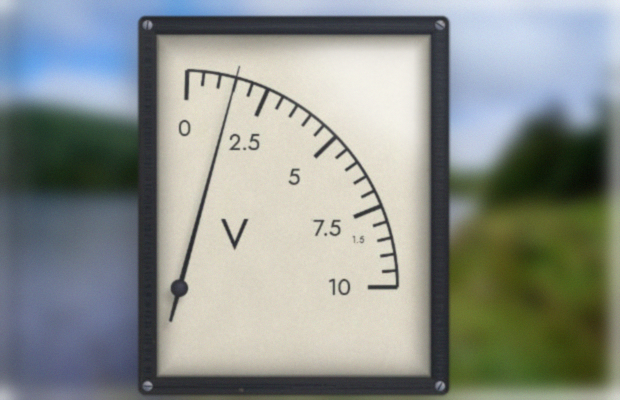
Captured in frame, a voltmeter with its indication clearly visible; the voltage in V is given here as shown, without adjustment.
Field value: 1.5 V
